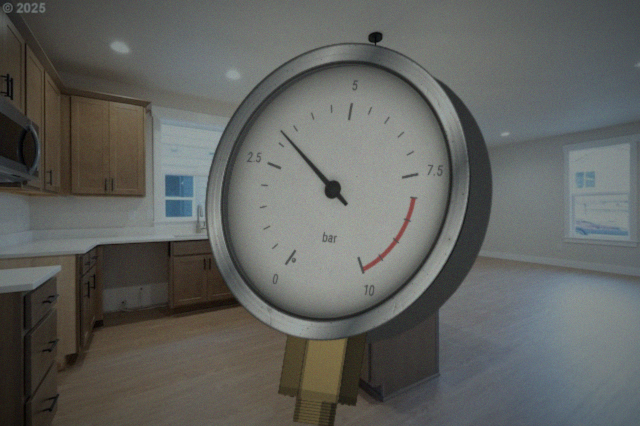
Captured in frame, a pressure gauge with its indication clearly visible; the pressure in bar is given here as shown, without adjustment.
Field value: 3.25 bar
